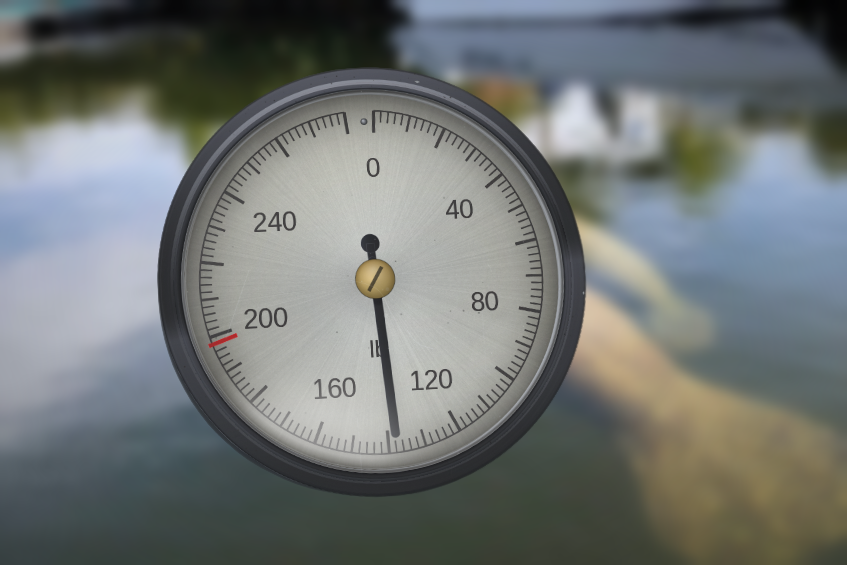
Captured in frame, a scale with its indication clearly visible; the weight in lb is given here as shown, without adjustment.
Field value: 138 lb
